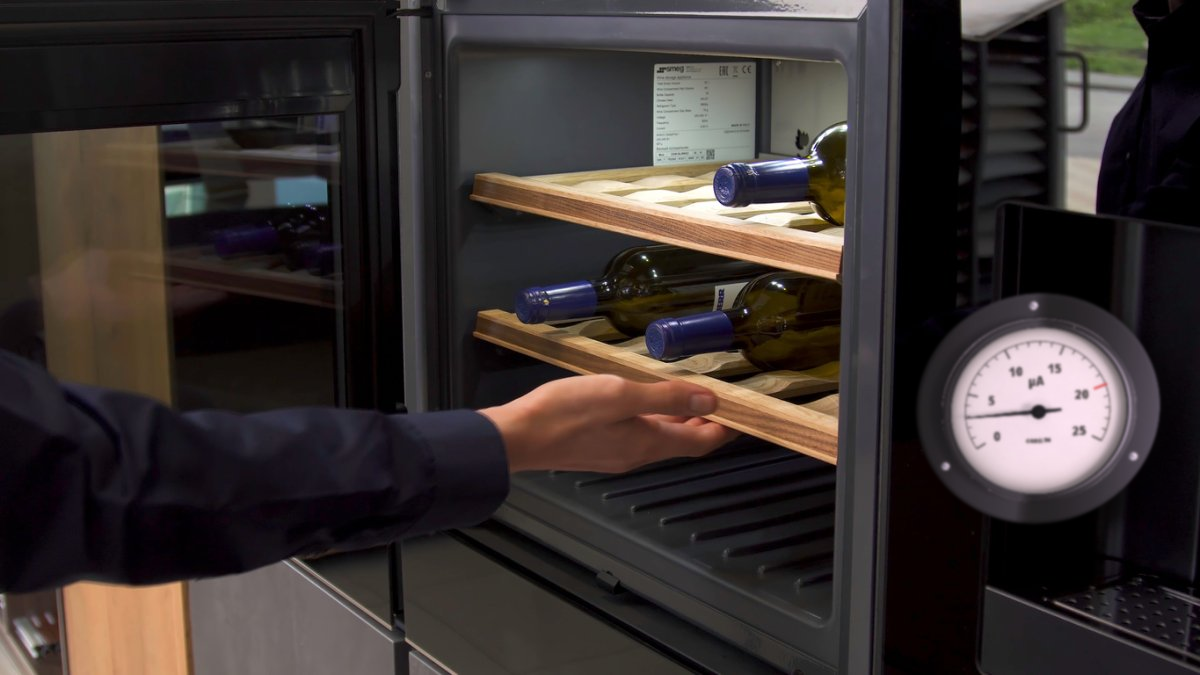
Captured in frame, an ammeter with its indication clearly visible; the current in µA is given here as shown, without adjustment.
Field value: 3 µA
